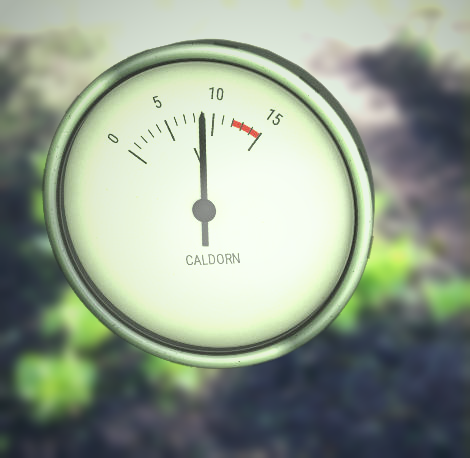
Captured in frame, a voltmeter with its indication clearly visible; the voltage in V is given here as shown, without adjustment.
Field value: 9 V
